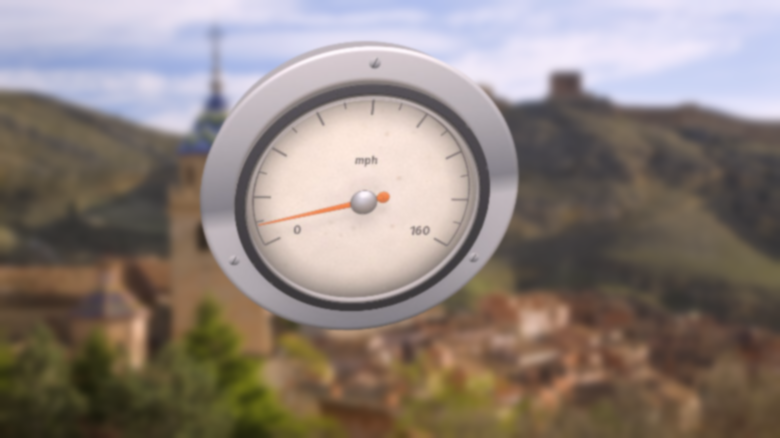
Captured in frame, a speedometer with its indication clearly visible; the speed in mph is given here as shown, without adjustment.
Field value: 10 mph
